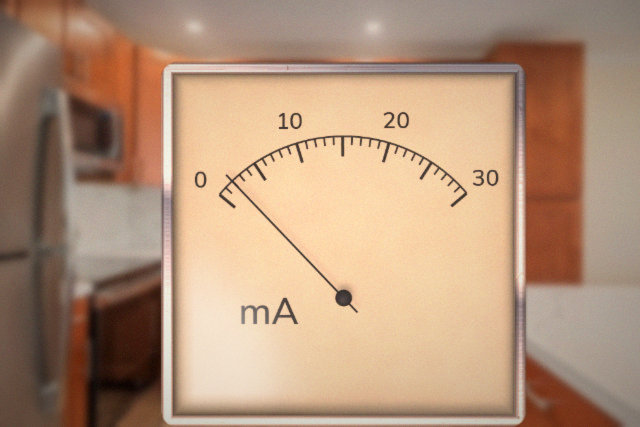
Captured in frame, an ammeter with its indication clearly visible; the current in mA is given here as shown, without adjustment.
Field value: 2 mA
